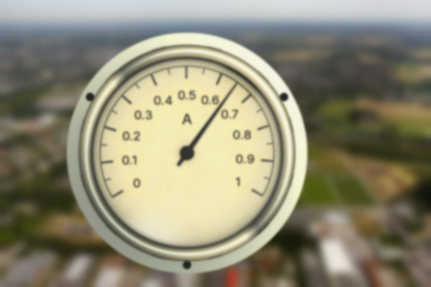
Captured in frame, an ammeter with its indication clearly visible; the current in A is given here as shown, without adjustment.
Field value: 0.65 A
